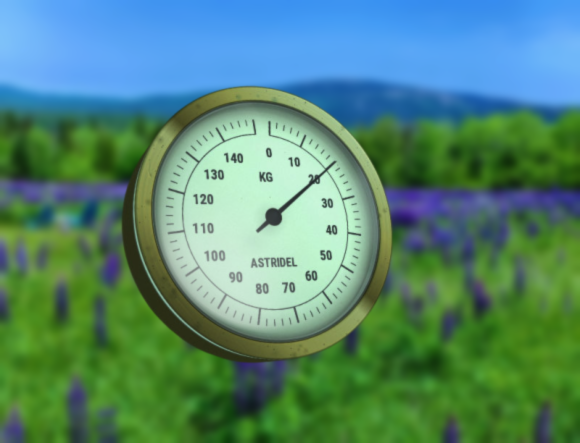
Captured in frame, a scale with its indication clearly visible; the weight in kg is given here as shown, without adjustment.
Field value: 20 kg
